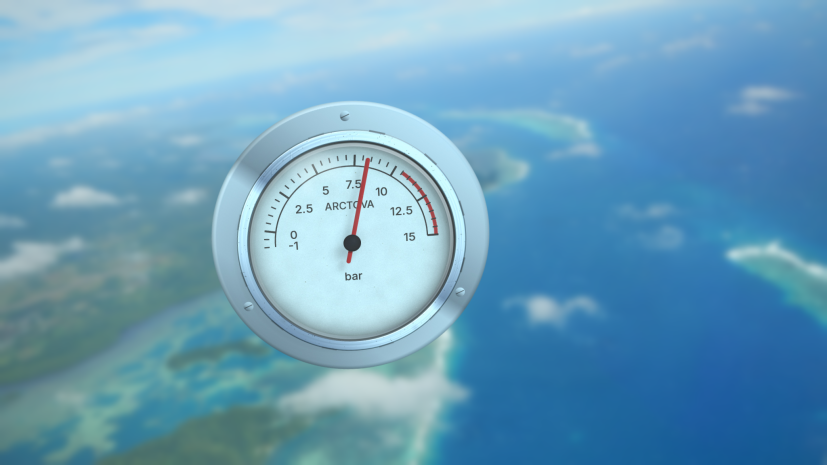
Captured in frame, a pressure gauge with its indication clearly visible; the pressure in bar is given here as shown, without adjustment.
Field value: 8.25 bar
